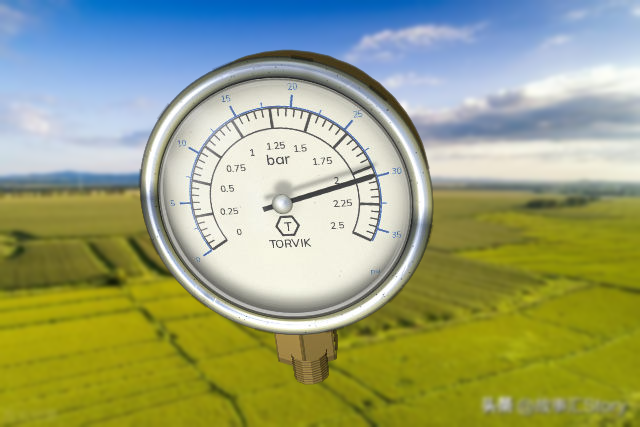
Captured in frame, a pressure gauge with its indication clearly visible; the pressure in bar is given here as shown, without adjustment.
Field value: 2.05 bar
